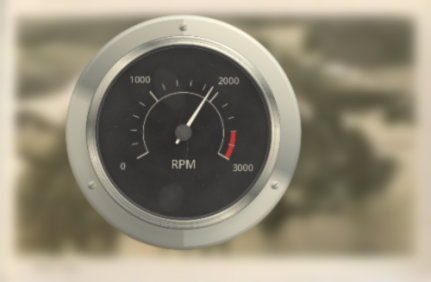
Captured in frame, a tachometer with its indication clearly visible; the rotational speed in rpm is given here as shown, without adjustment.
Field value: 1900 rpm
